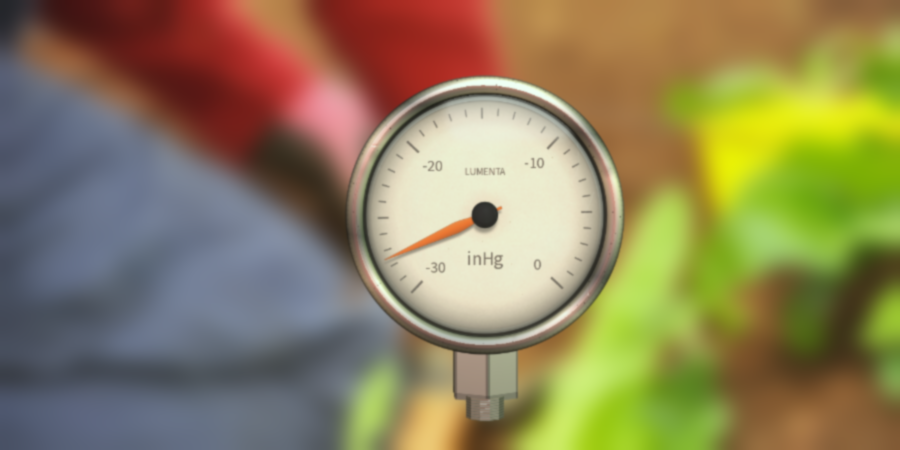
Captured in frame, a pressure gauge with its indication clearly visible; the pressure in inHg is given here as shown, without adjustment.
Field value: -27.5 inHg
